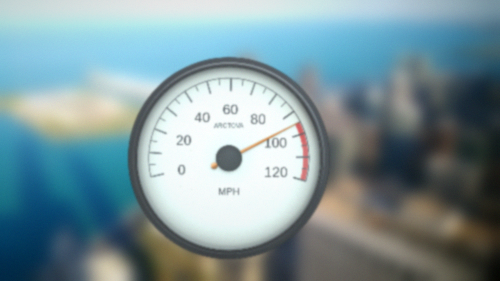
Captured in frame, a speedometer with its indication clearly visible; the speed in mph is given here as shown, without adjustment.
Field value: 95 mph
